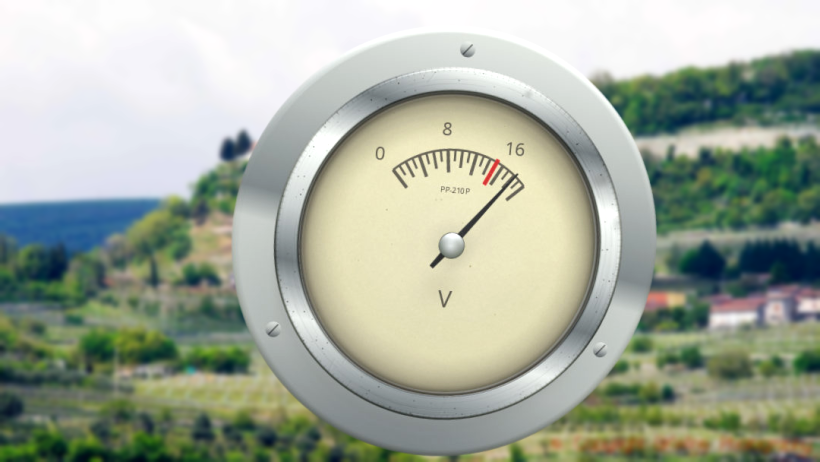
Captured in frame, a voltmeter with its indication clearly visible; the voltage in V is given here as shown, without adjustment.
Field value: 18 V
